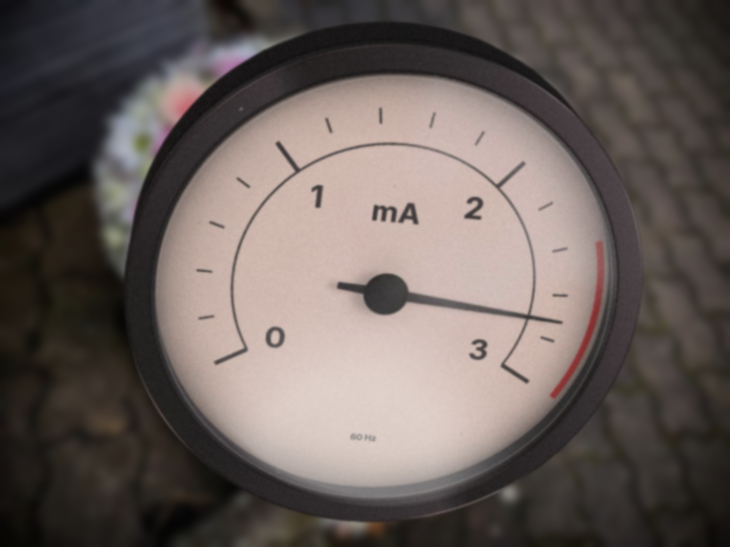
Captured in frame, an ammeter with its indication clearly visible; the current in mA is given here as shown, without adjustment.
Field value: 2.7 mA
